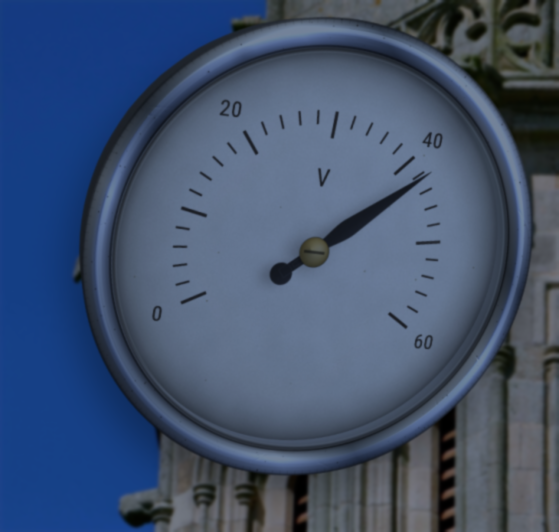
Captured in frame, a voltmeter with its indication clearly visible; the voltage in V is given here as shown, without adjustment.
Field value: 42 V
